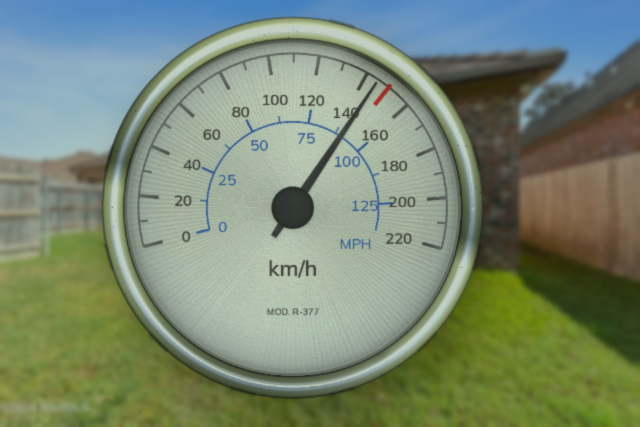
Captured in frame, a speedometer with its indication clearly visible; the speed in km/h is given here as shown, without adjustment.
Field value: 145 km/h
